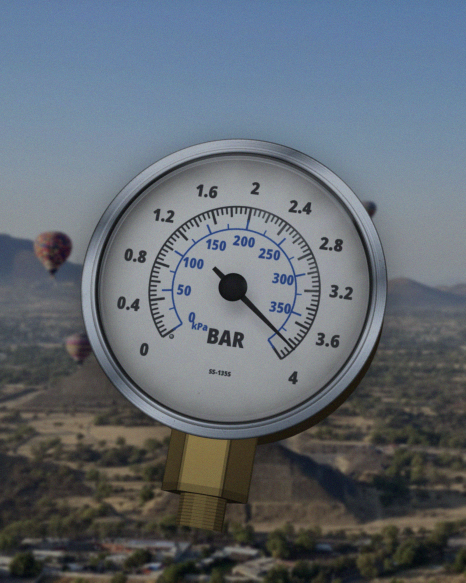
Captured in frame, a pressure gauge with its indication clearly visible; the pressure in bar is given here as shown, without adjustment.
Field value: 3.85 bar
